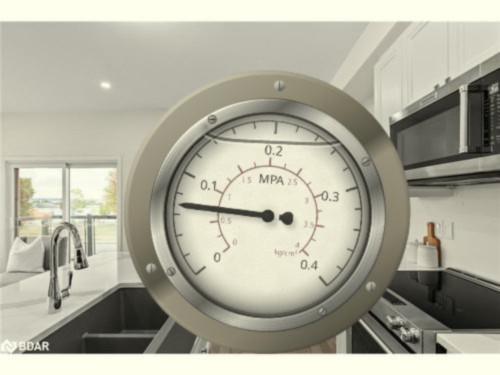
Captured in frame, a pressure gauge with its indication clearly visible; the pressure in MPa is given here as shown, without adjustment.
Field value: 0.07 MPa
